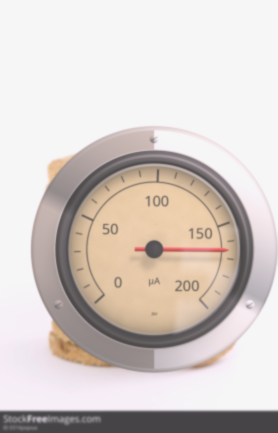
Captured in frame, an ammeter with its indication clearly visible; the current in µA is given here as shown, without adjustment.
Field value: 165 µA
